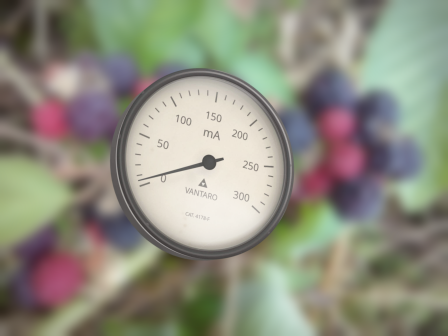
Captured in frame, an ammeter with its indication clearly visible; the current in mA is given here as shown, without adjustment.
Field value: 5 mA
